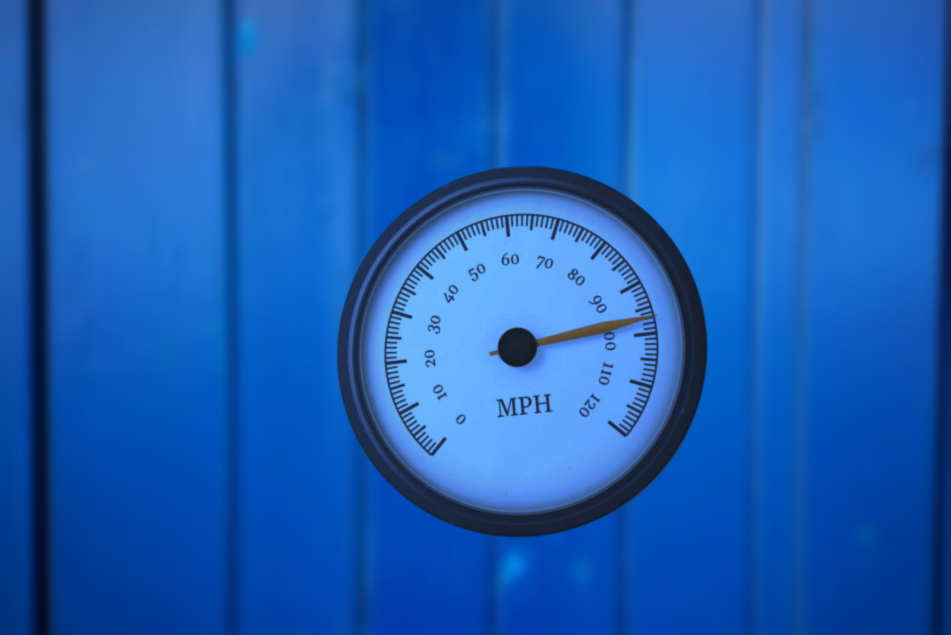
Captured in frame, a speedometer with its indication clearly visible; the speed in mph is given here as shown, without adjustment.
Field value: 97 mph
